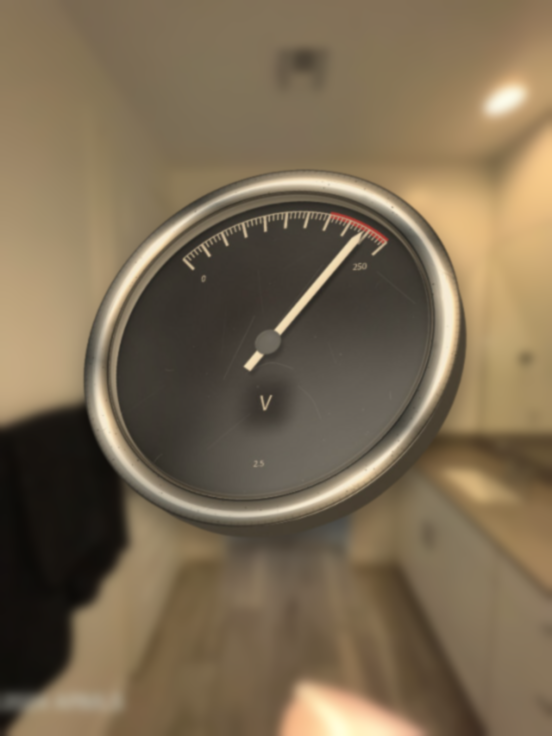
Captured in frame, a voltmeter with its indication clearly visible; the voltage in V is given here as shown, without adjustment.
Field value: 225 V
